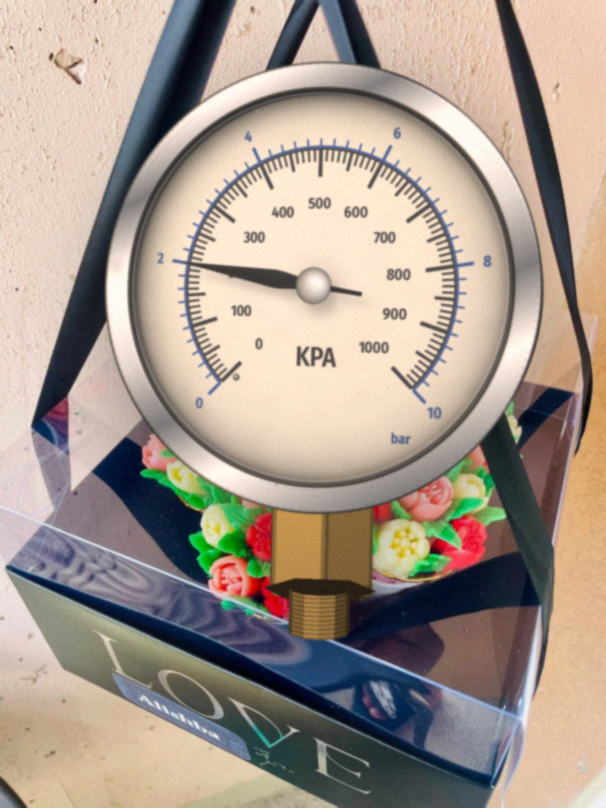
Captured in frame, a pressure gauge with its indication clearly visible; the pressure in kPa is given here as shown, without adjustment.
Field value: 200 kPa
